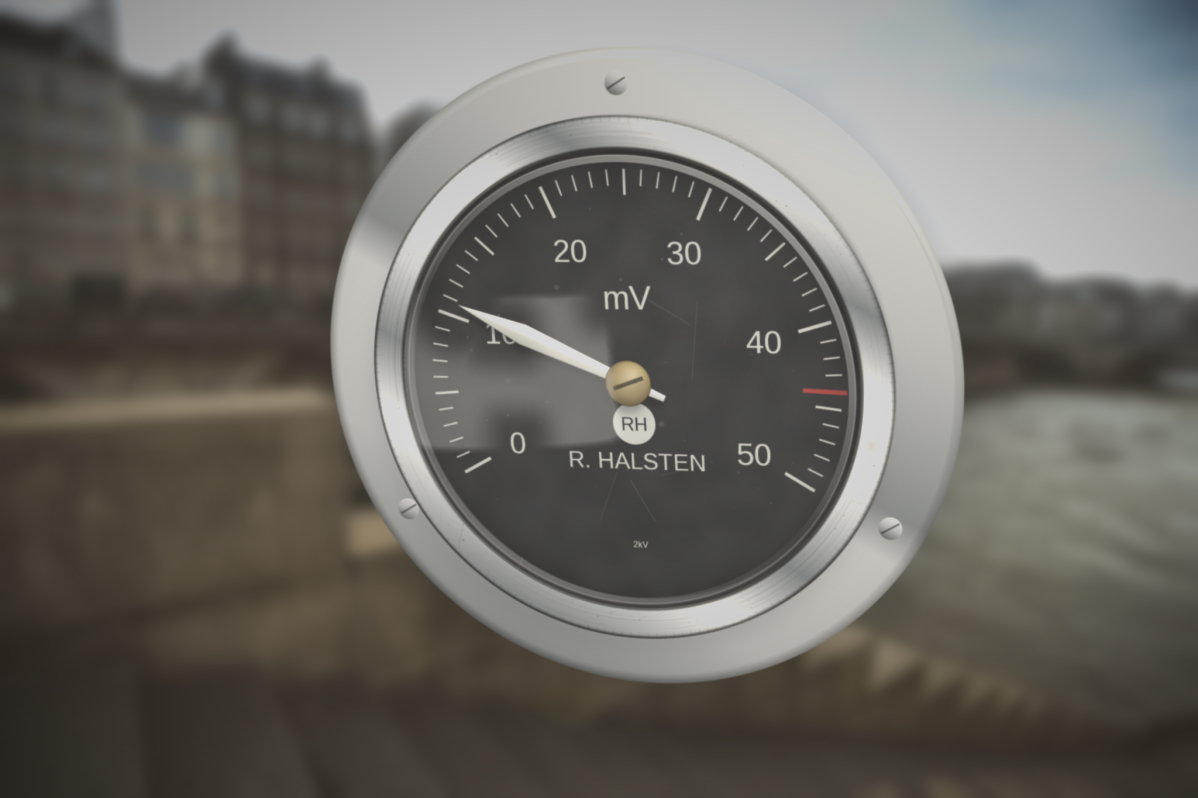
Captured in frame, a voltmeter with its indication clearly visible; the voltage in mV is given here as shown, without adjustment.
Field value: 11 mV
